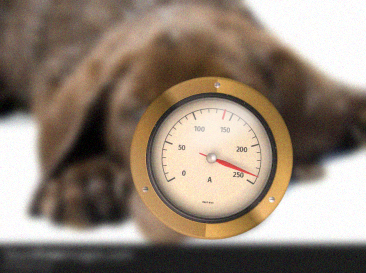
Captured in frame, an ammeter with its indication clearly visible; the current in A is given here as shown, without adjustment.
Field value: 240 A
